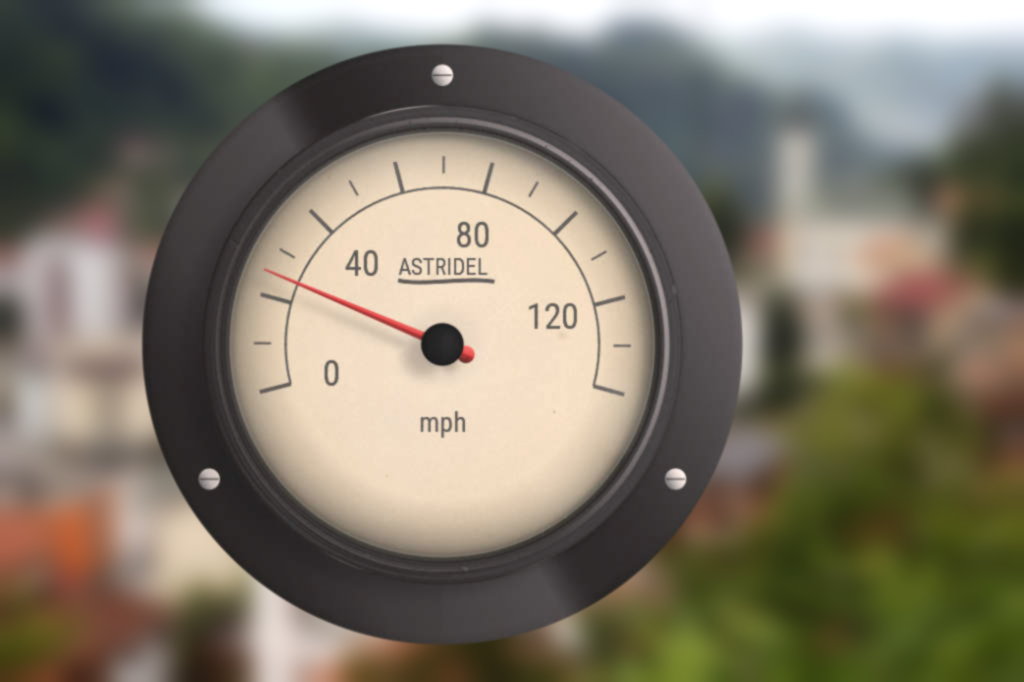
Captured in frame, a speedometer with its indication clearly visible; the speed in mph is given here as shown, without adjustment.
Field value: 25 mph
